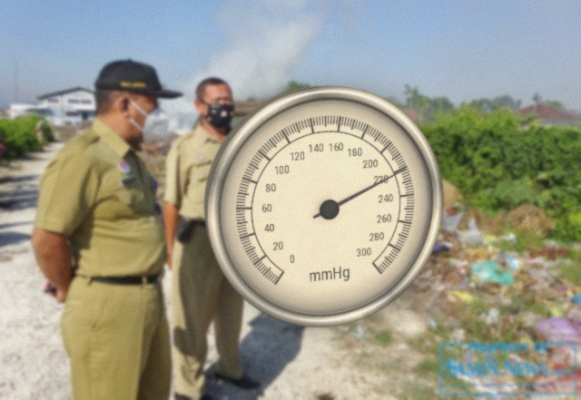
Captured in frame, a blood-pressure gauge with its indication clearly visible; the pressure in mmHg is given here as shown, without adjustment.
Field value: 220 mmHg
